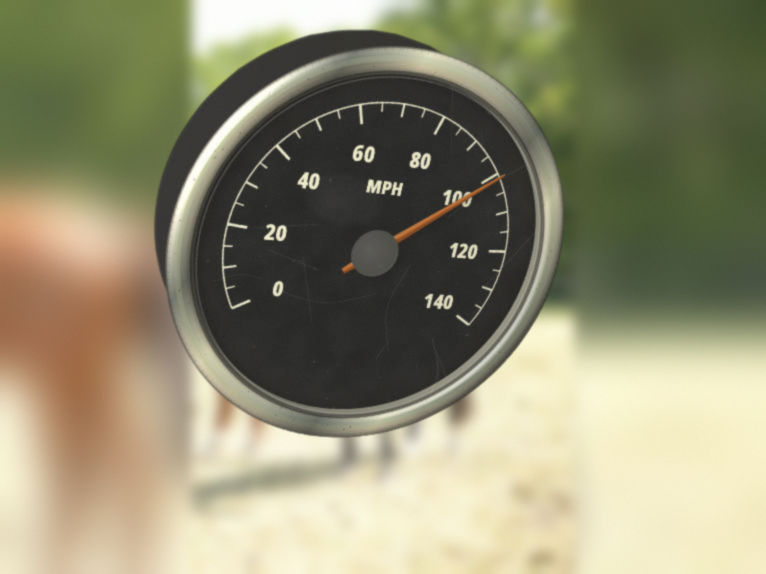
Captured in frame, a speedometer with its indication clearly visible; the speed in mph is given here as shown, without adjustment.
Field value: 100 mph
